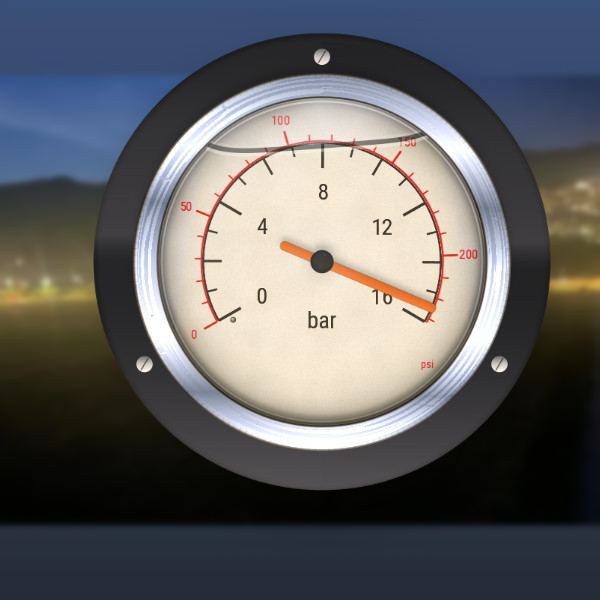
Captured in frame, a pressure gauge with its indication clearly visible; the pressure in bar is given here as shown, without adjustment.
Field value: 15.5 bar
